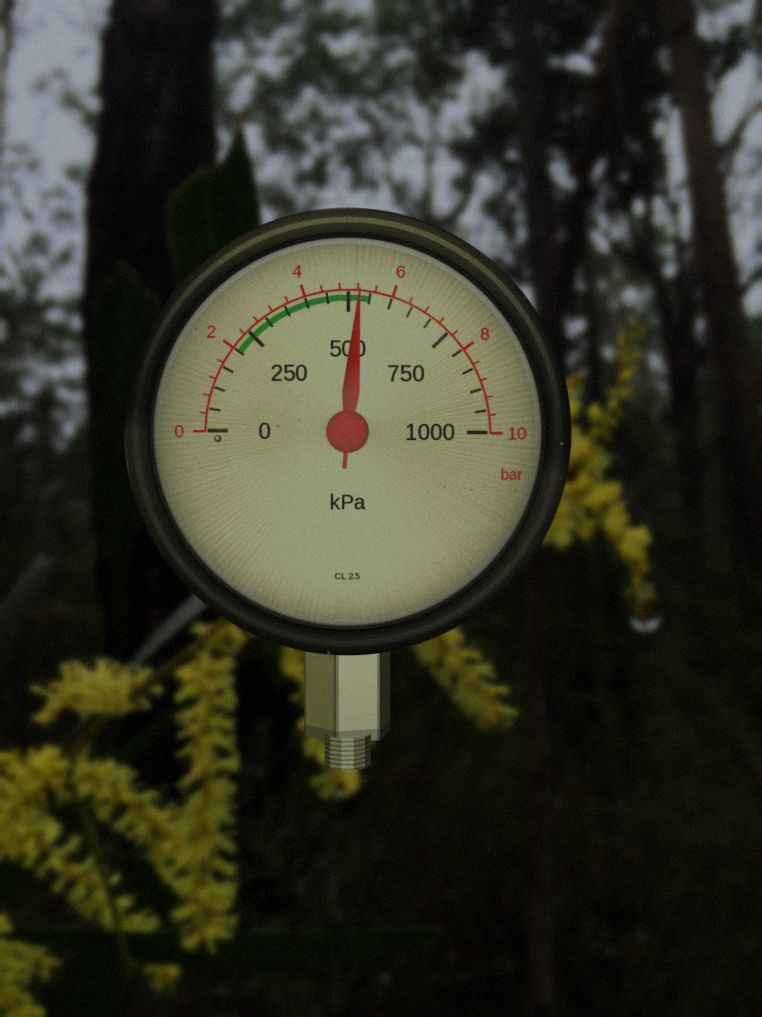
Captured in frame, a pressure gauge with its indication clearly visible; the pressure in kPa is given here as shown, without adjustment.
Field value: 525 kPa
